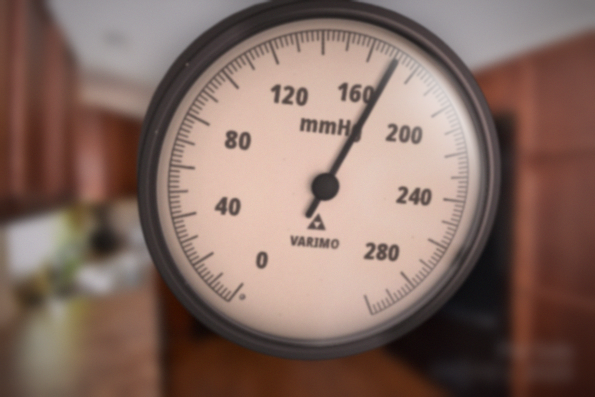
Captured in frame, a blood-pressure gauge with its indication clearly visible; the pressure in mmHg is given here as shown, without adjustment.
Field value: 170 mmHg
